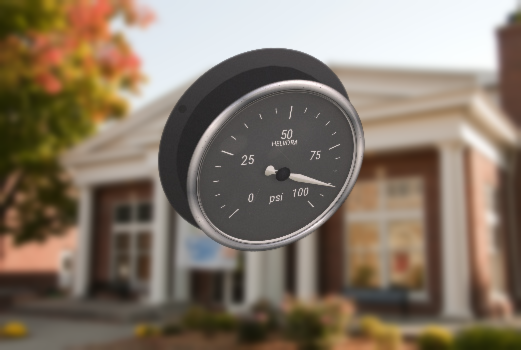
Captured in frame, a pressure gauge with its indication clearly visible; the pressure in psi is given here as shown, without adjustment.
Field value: 90 psi
